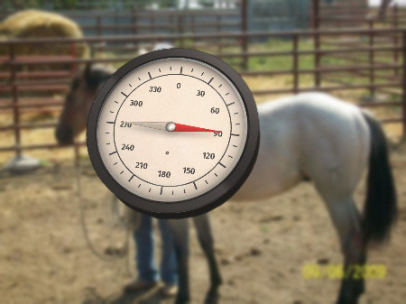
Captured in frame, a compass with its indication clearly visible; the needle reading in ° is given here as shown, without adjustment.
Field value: 90 °
